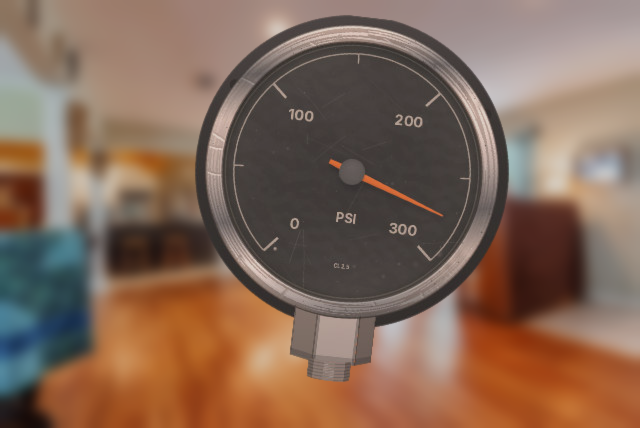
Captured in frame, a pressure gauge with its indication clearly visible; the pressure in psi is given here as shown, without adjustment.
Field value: 275 psi
